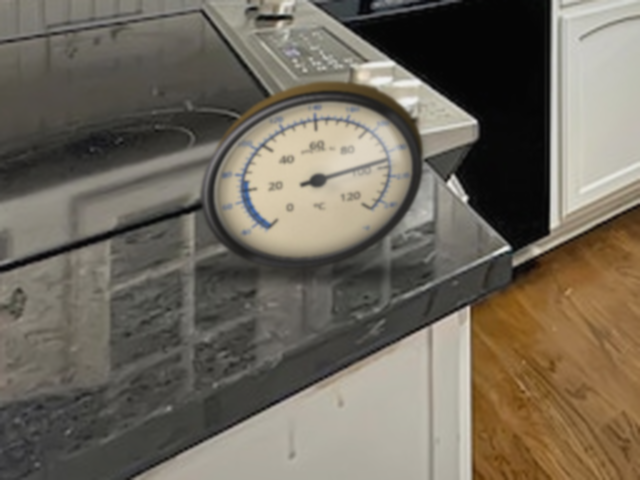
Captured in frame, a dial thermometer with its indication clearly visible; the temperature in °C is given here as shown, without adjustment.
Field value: 96 °C
